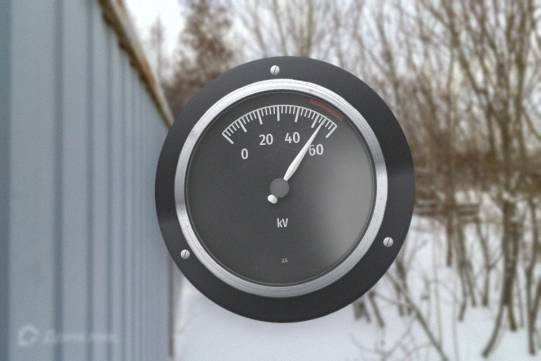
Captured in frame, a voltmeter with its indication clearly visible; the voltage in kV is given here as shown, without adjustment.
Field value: 54 kV
